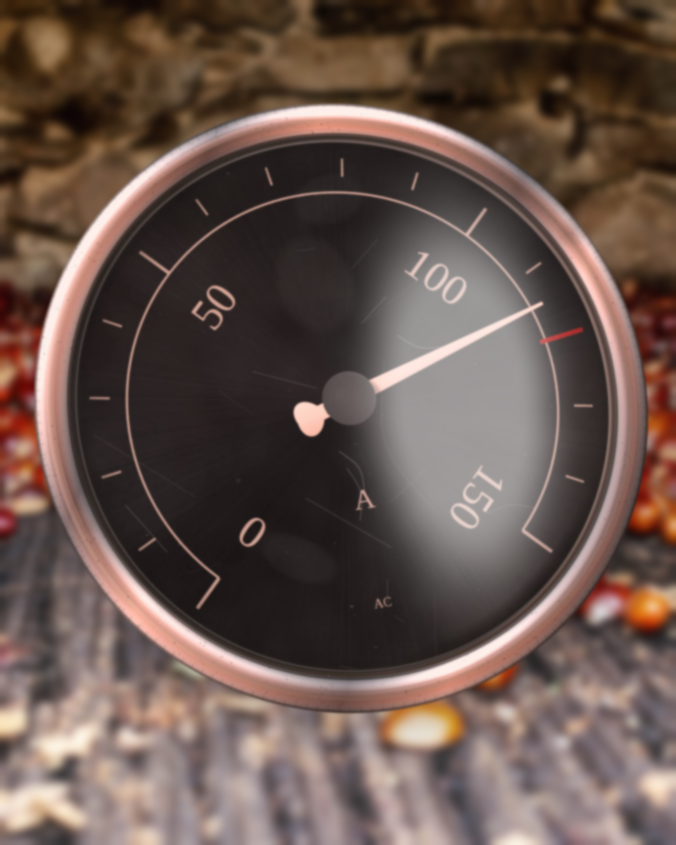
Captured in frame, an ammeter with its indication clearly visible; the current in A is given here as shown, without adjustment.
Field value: 115 A
